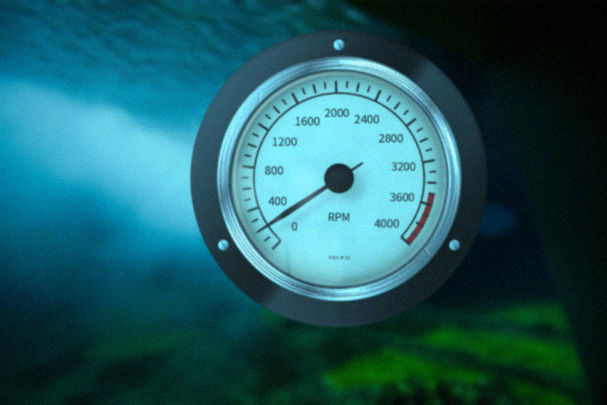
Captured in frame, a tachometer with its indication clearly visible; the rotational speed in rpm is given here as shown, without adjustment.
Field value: 200 rpm
